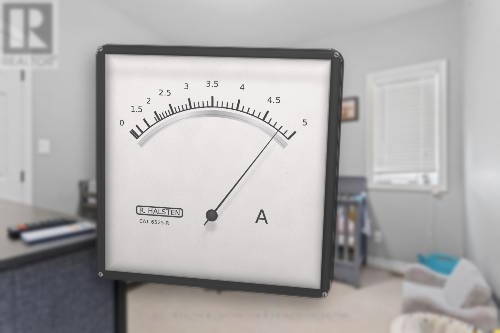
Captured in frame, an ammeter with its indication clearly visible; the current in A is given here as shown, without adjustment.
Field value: 4.8 A
